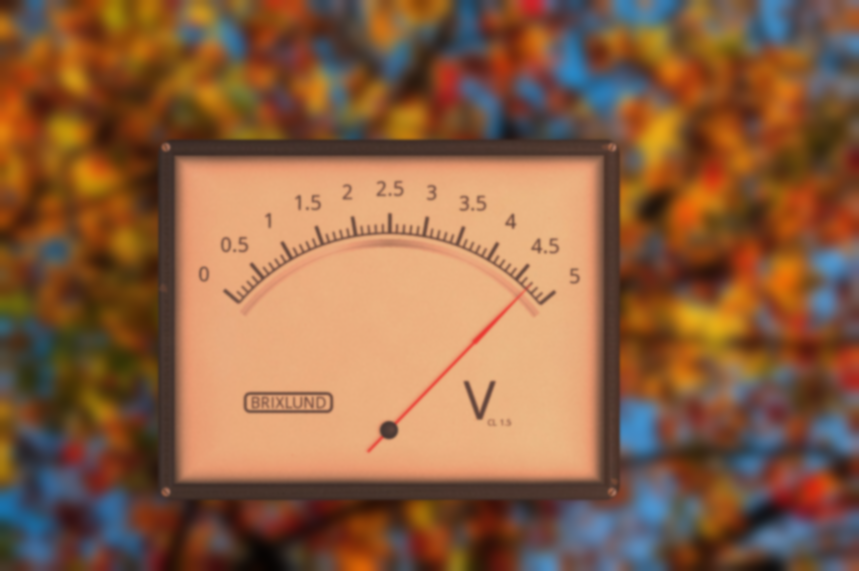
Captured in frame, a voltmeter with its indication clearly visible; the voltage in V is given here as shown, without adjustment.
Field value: 4.7 V
